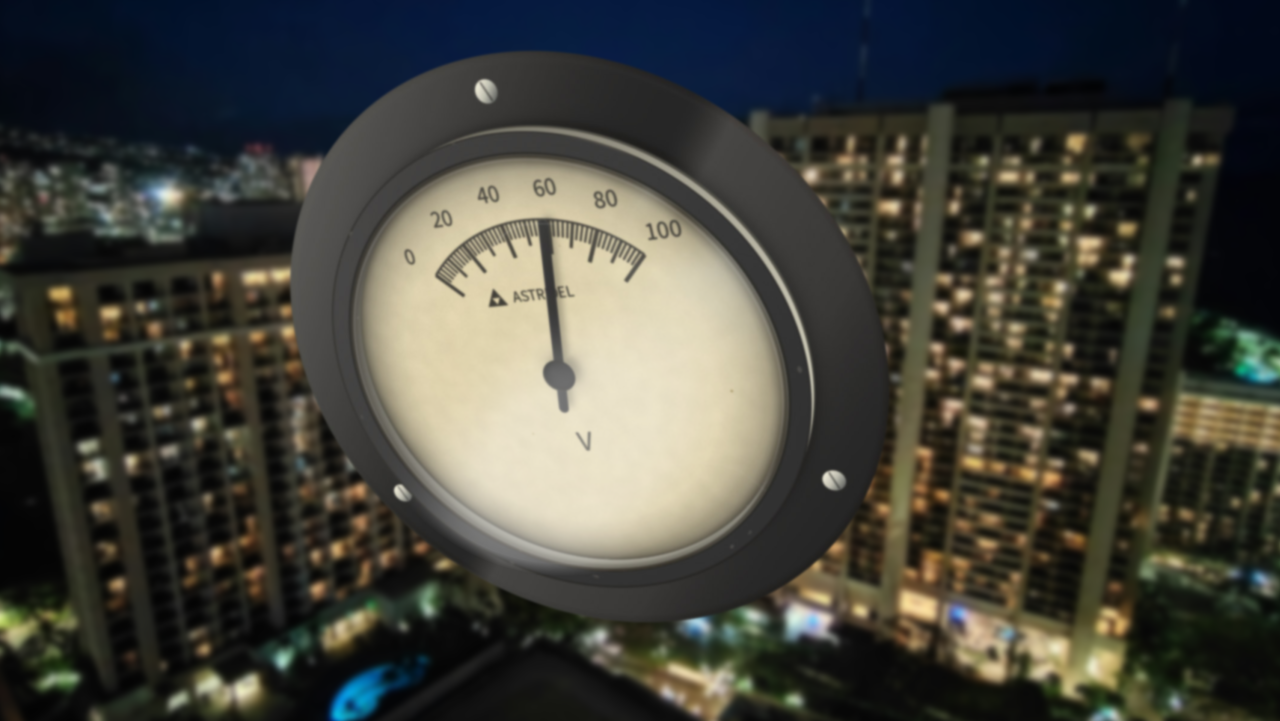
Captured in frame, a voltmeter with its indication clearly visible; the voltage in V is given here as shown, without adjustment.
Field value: 60 V
